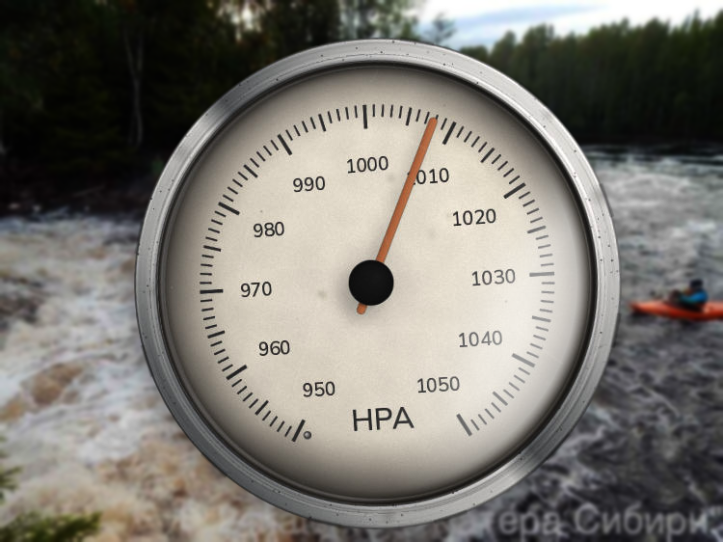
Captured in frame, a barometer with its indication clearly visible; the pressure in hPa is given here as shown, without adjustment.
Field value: 1008 hPa
